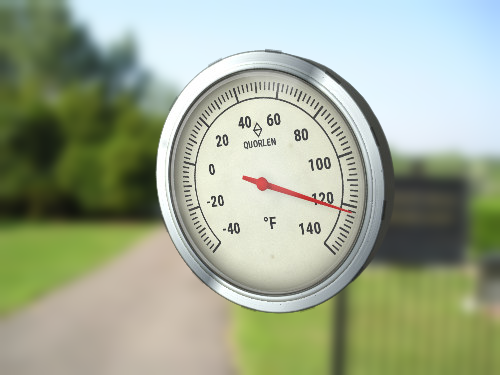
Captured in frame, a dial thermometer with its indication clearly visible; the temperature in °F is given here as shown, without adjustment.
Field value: 122 °F
